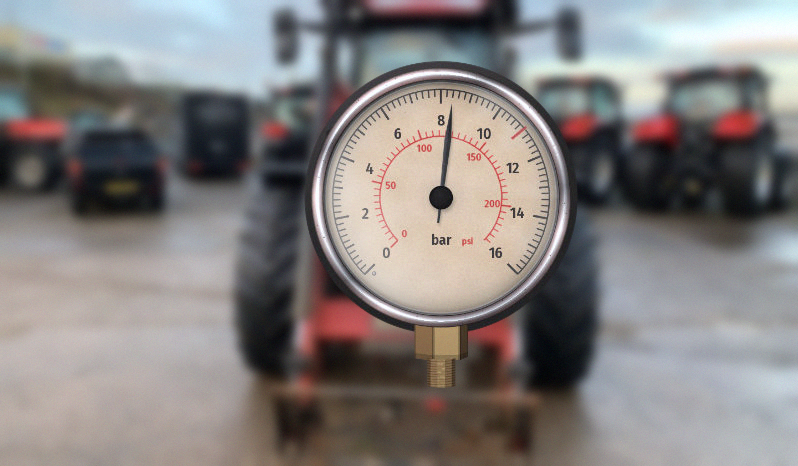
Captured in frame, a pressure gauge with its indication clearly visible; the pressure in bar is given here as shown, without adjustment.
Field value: 8.4 bar
